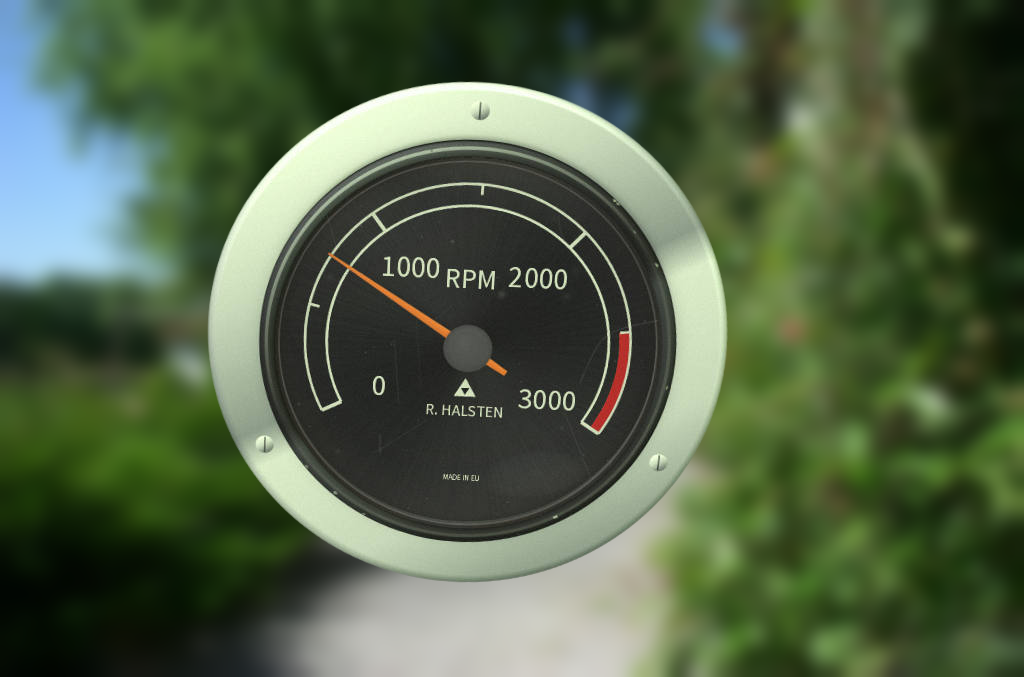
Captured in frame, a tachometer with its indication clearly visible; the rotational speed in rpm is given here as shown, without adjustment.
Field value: 750 rpm
